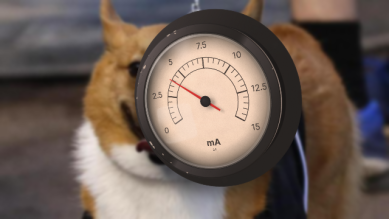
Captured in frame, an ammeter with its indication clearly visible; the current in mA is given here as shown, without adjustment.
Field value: 4 mA
